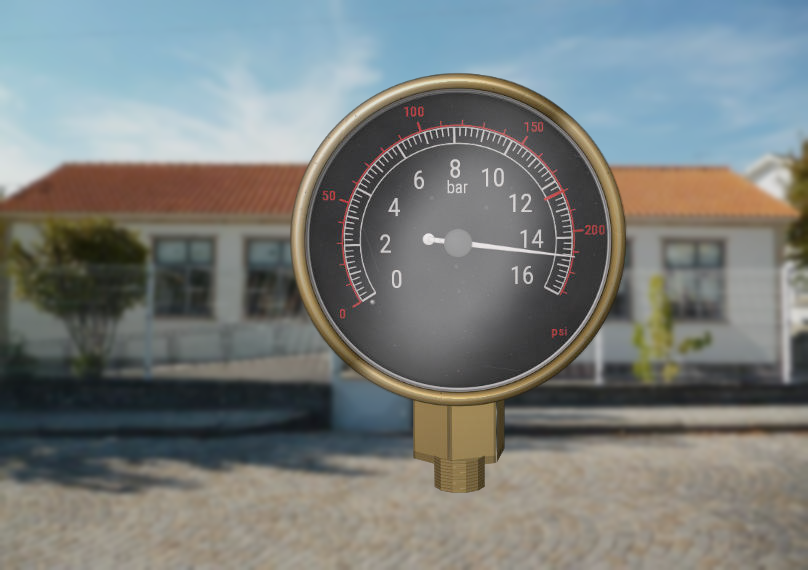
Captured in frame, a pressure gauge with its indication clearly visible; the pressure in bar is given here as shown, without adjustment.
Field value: 14.6 bar
